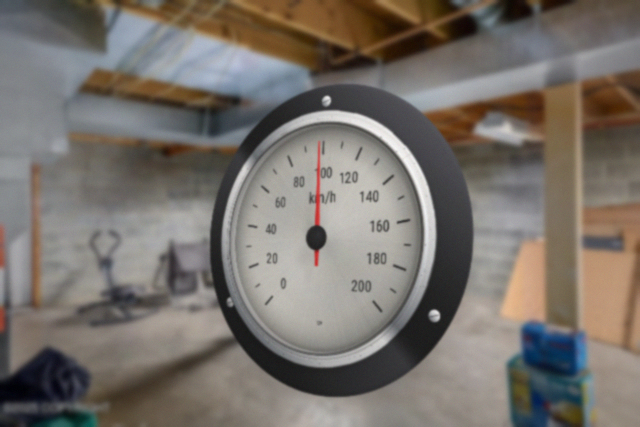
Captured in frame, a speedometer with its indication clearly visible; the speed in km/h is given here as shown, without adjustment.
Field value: 100 km/h
